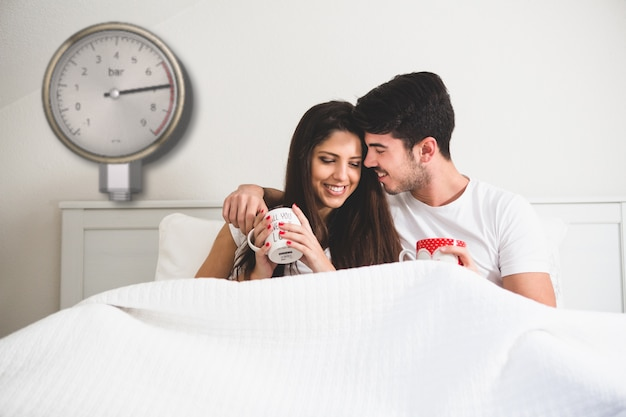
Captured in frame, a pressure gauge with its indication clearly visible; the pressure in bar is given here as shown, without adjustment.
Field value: 7 bar
